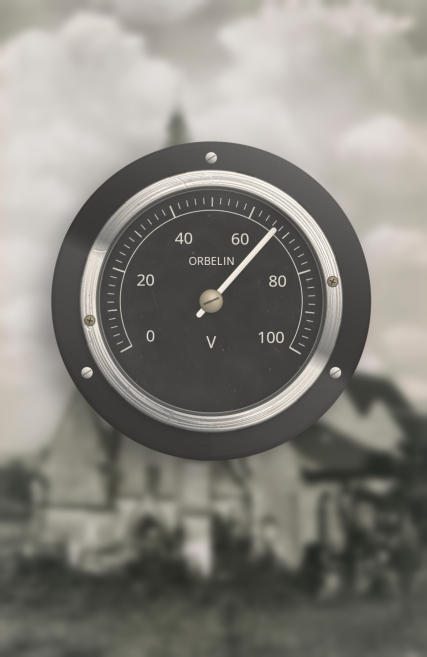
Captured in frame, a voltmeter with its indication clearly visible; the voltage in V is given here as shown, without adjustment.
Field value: 67 V
